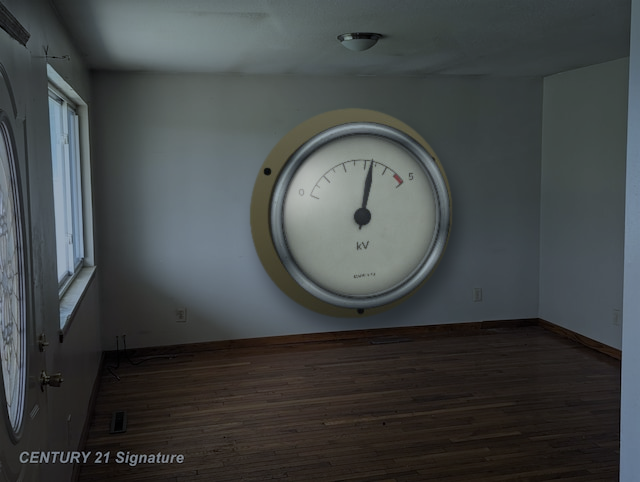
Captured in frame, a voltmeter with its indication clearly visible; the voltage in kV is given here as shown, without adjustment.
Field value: 3.25 kV
